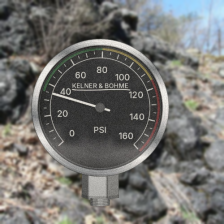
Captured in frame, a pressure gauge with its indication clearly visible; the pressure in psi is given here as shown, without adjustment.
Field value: 35 psi
